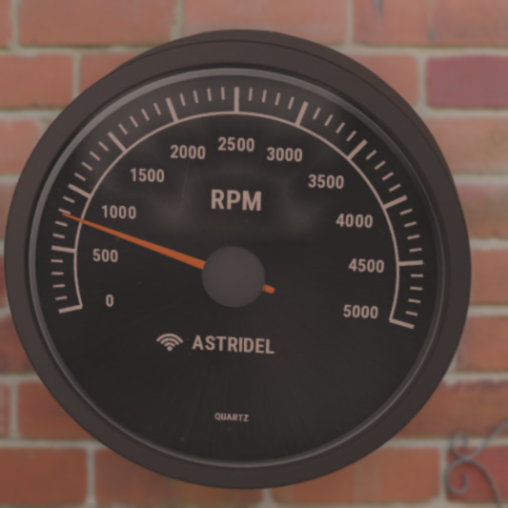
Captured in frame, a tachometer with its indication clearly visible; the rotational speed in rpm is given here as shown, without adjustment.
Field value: 800 rpm
